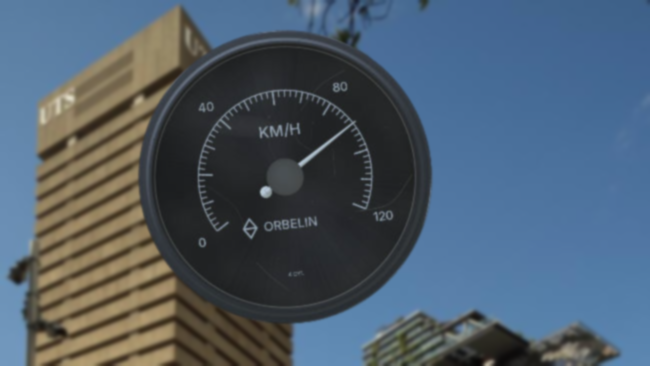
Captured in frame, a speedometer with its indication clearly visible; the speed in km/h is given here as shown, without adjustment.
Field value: 90 km/h
